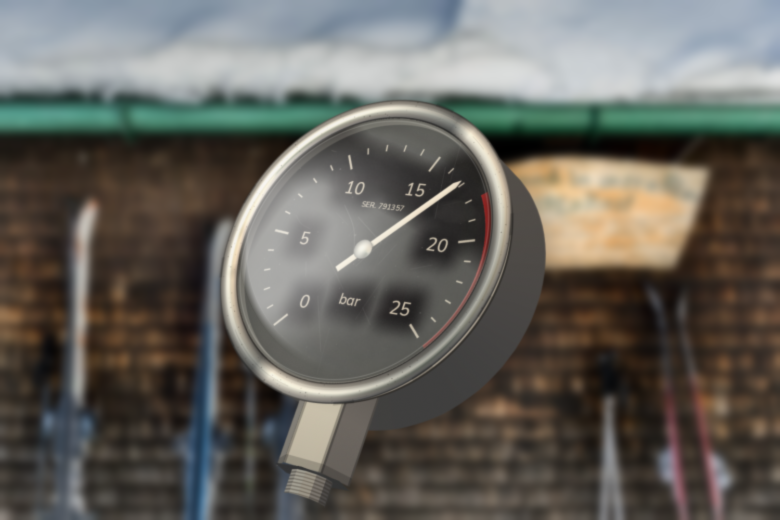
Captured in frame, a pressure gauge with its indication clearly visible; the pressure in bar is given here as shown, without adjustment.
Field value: 17 bar
